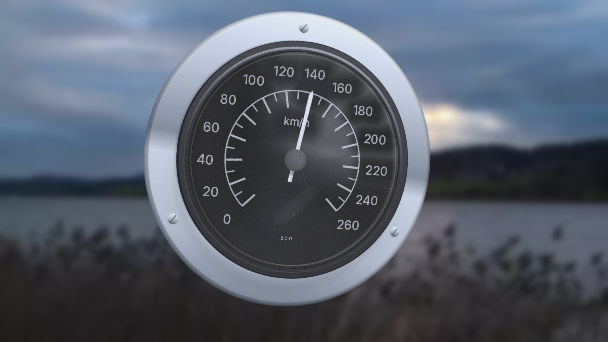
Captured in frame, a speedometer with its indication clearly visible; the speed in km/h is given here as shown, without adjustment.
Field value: 140 km/h
